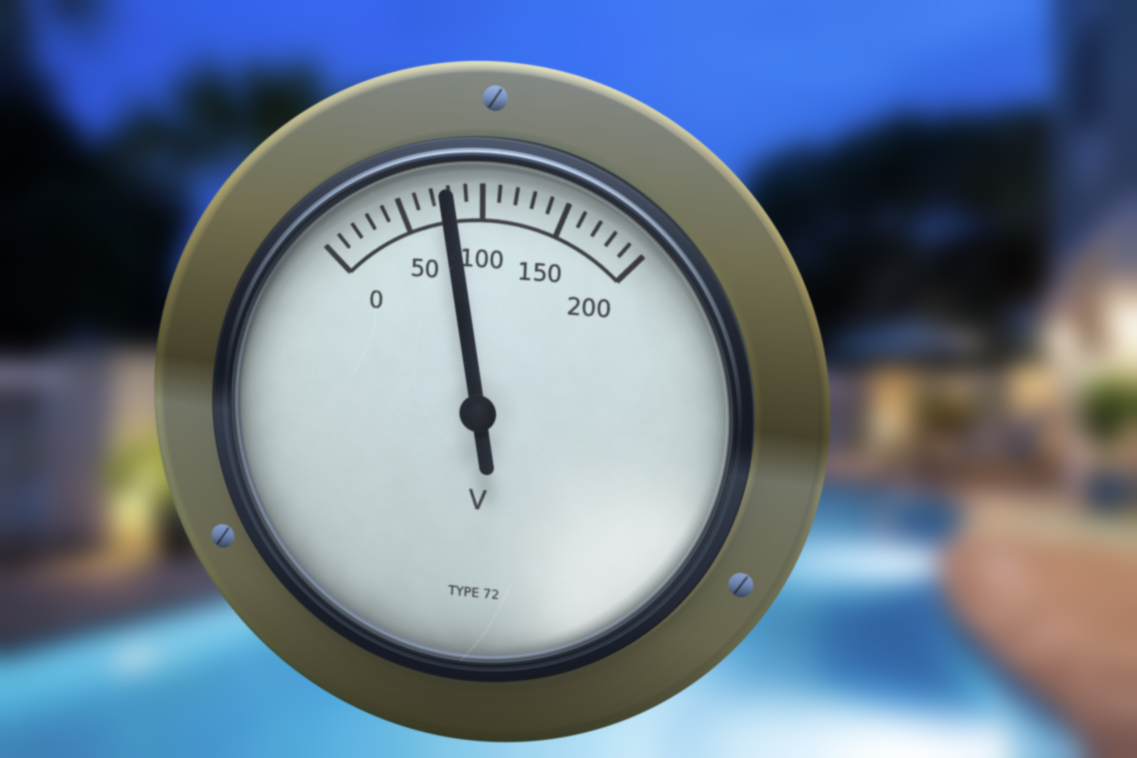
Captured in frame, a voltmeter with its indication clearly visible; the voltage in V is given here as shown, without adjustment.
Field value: 80 V
